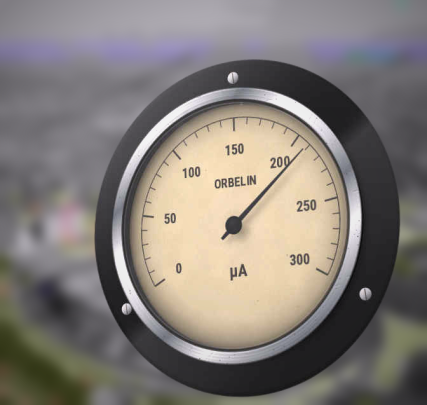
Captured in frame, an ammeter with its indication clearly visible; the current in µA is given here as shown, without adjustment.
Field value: 210 µA
